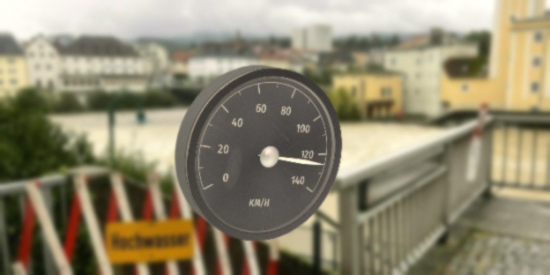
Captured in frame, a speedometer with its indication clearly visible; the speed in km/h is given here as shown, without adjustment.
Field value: 125 km/h
